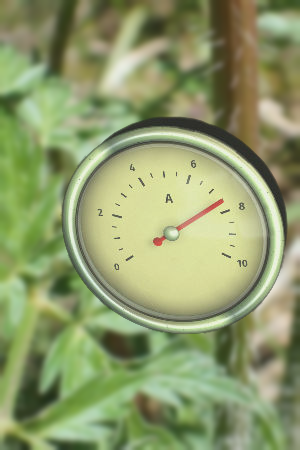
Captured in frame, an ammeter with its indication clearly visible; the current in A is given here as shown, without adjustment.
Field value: 7.5 A
